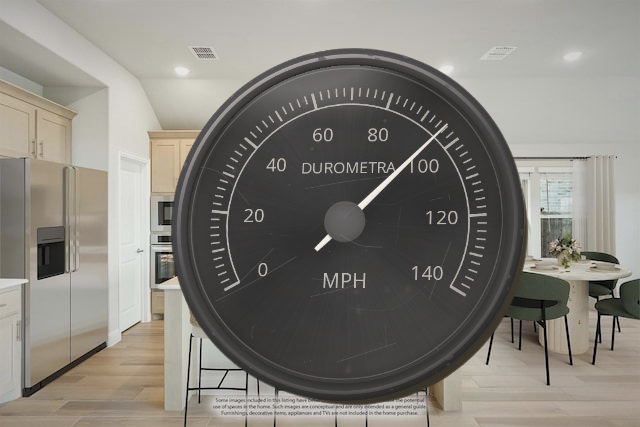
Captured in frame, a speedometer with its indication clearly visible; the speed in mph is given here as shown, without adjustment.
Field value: 96 mph
